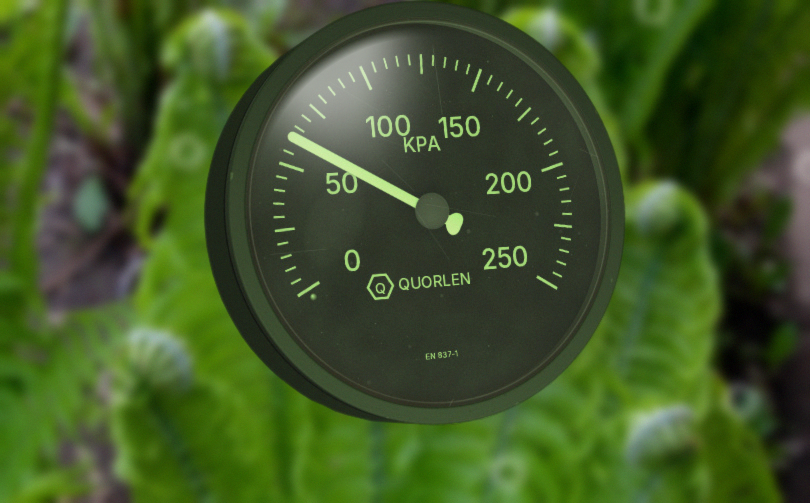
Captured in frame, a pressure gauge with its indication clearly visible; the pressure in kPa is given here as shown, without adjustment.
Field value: 60 kPa
